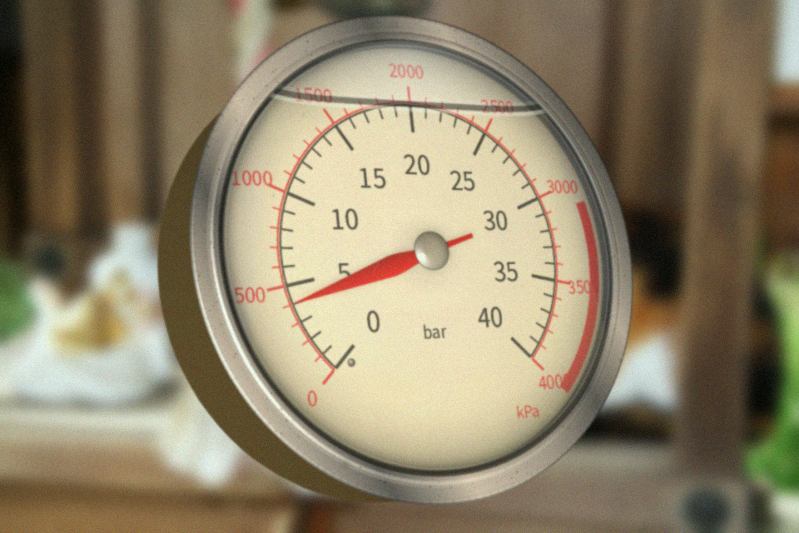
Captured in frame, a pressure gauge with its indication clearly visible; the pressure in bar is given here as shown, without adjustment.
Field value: 4 bar
